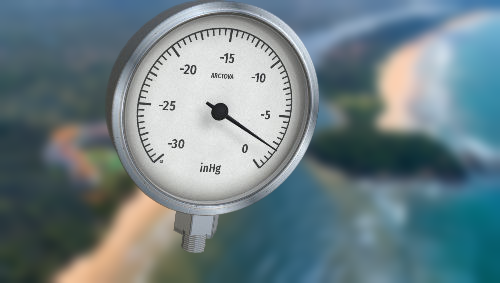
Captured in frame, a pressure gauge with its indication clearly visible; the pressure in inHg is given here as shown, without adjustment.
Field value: -2 inHg
